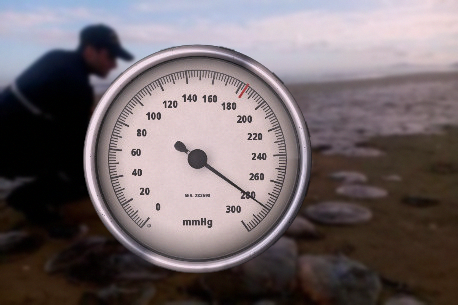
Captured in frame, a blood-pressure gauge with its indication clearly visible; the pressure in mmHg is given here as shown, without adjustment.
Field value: 280 mmHg
